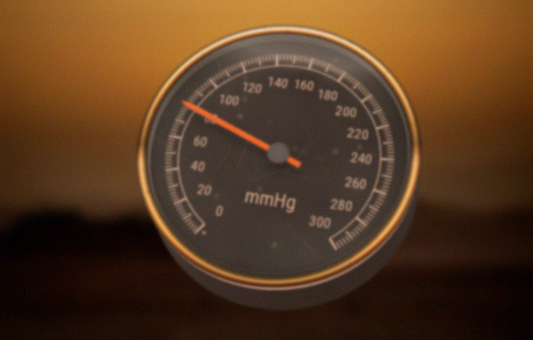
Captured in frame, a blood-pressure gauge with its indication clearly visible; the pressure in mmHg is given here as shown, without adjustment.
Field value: 80 mmHg
